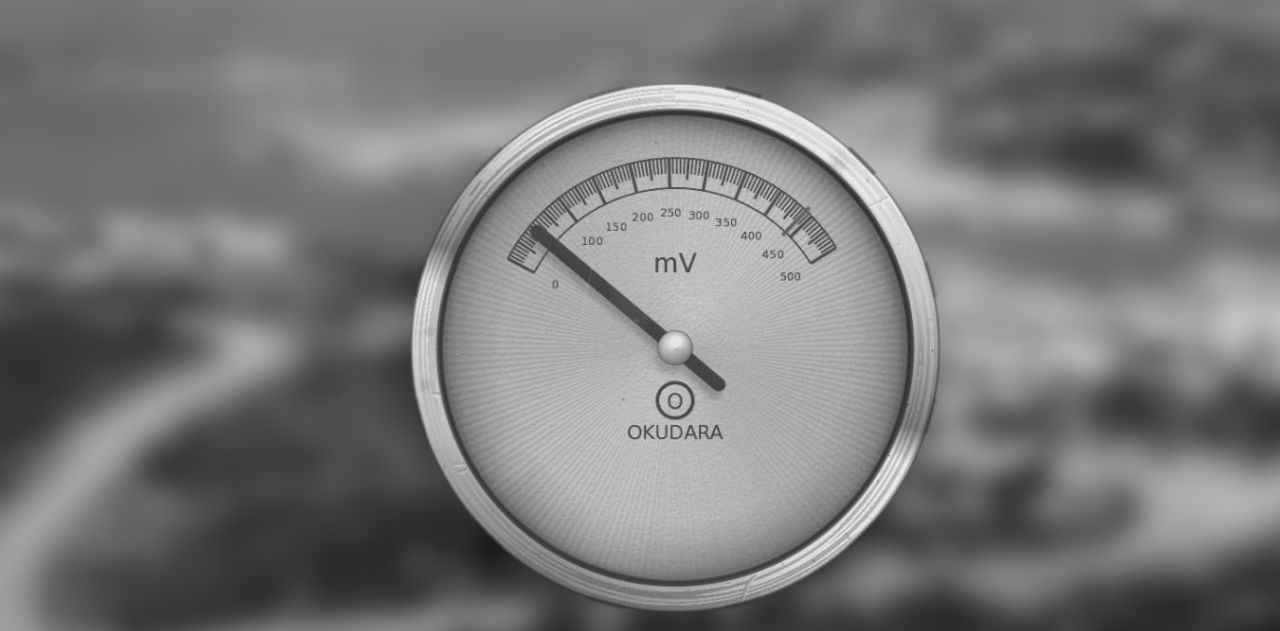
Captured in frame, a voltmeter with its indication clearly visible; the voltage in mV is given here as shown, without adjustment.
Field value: 50 mV
